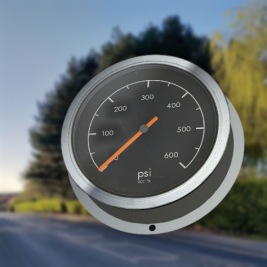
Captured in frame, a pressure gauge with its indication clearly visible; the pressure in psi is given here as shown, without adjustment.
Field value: 0 psi
